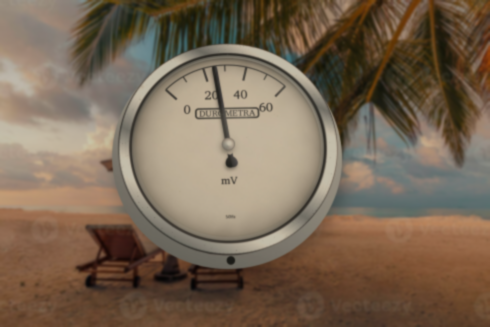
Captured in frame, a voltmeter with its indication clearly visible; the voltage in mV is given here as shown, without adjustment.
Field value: 25 mV
